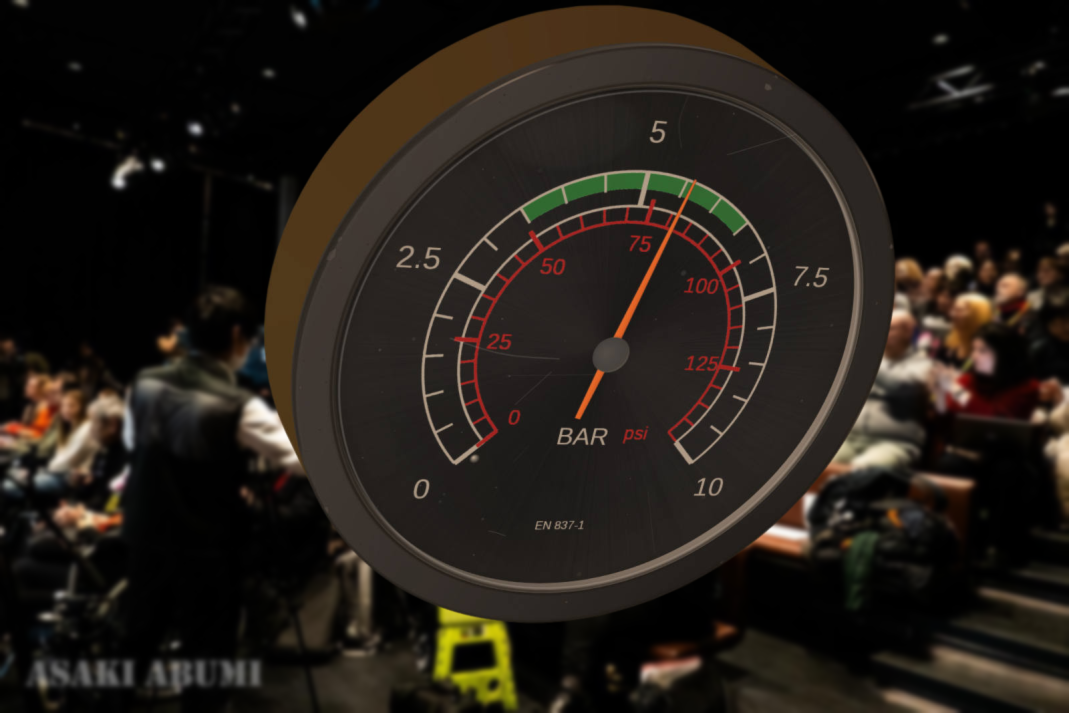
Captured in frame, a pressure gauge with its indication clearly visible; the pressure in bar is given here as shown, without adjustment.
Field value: 5.5 bar
